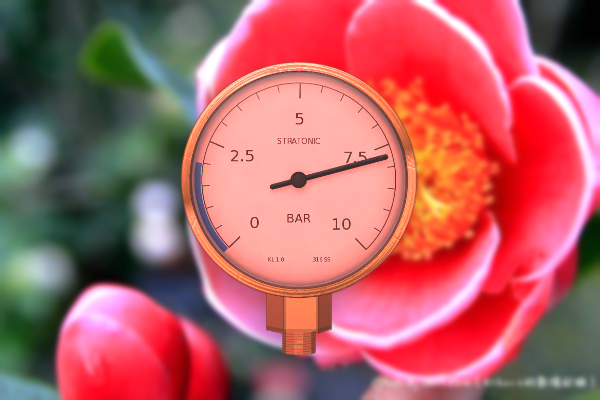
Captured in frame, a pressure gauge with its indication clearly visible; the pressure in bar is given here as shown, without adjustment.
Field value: 7.75 bar
